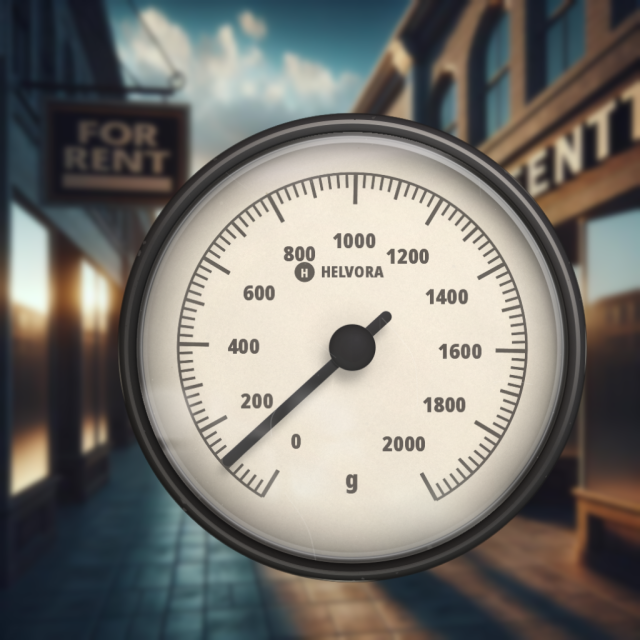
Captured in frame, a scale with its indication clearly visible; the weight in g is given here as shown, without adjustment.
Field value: 110 g
